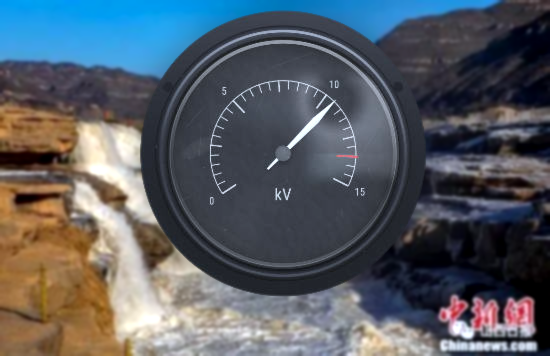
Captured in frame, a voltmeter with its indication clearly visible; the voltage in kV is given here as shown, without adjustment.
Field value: 10.5 kV
